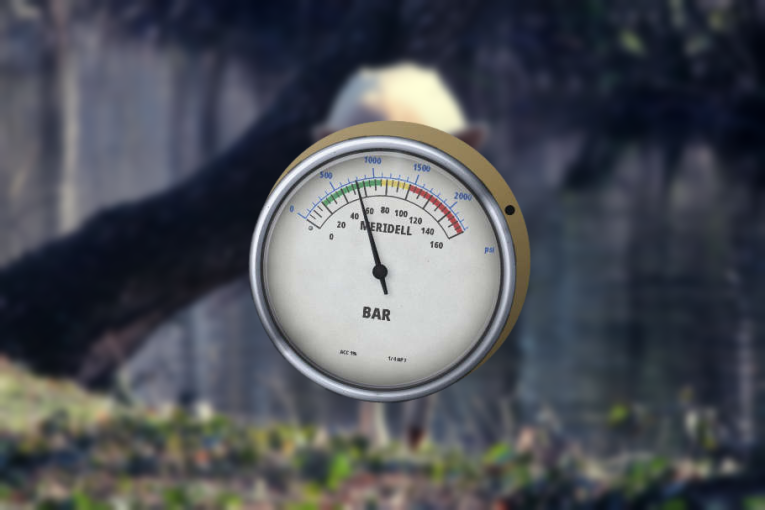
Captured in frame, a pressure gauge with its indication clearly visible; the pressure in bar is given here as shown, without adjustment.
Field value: 55 bar
